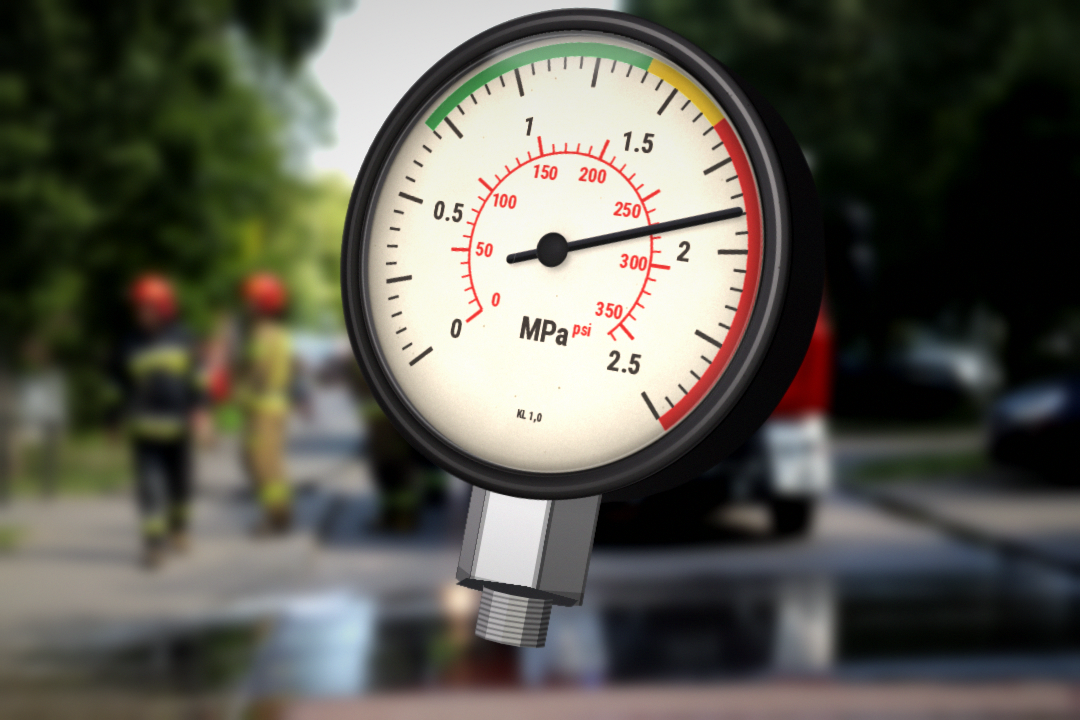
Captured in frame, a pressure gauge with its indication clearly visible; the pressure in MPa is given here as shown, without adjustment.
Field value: 1.9 MPa
